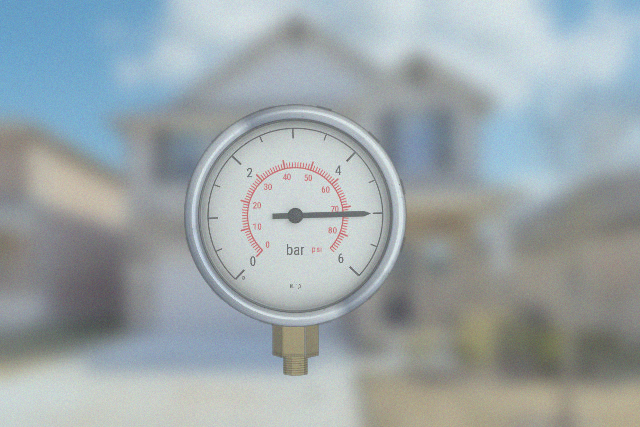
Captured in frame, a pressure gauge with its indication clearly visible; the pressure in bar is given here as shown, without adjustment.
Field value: 5 bar
